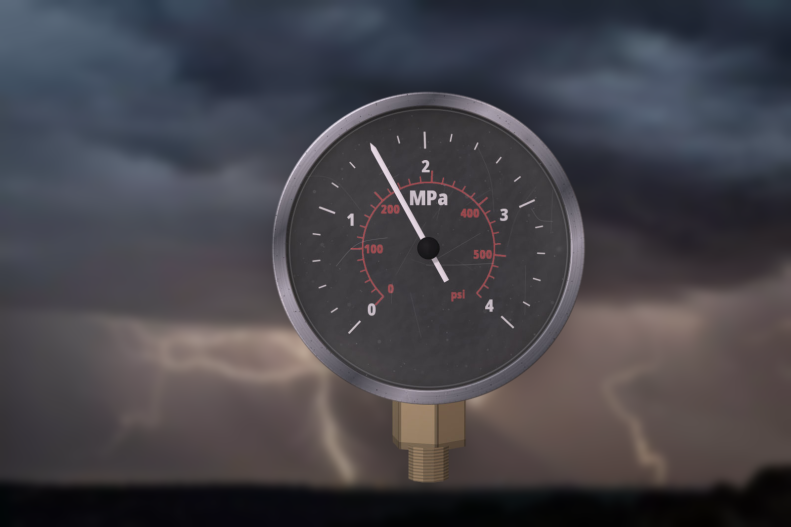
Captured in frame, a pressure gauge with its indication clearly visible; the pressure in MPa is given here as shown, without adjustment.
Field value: 1.6 MPa
